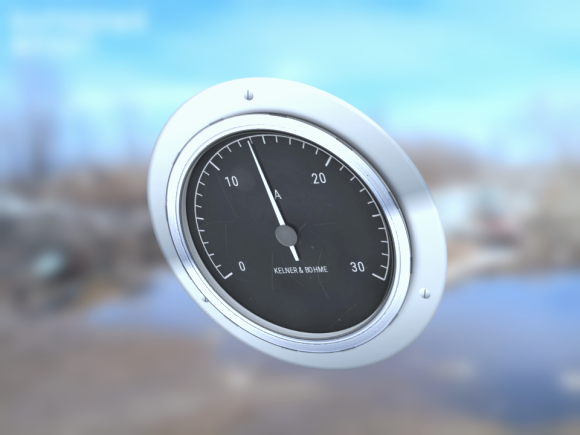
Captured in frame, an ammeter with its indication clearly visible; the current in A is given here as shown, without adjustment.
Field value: 14 A
